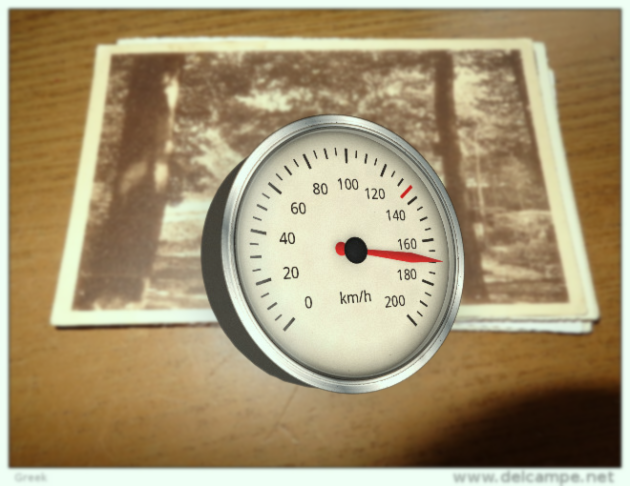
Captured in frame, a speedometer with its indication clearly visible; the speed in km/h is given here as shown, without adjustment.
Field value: 170 km/h
